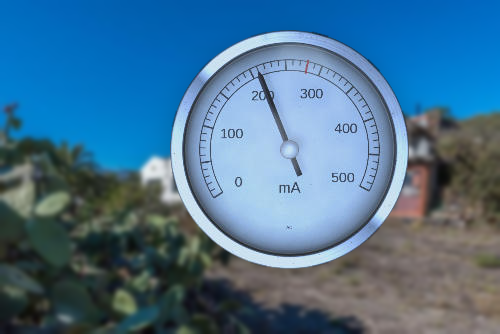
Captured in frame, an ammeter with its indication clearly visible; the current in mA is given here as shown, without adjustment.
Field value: 210 mA
